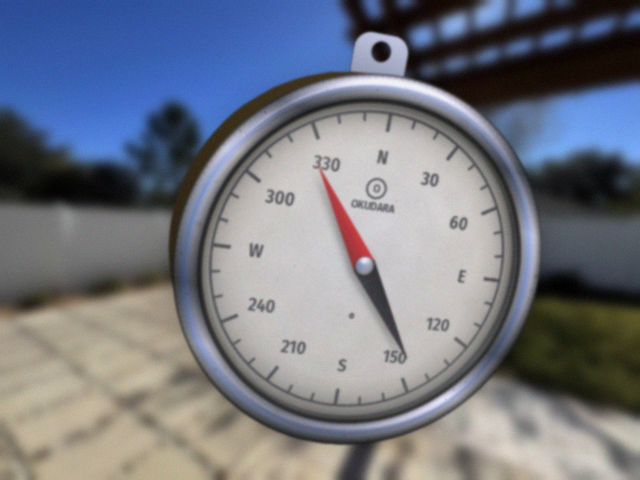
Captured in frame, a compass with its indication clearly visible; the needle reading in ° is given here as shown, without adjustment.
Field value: 325 °
